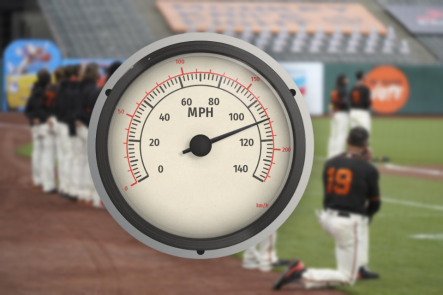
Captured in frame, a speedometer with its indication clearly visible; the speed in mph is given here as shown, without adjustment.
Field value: 110 mph
